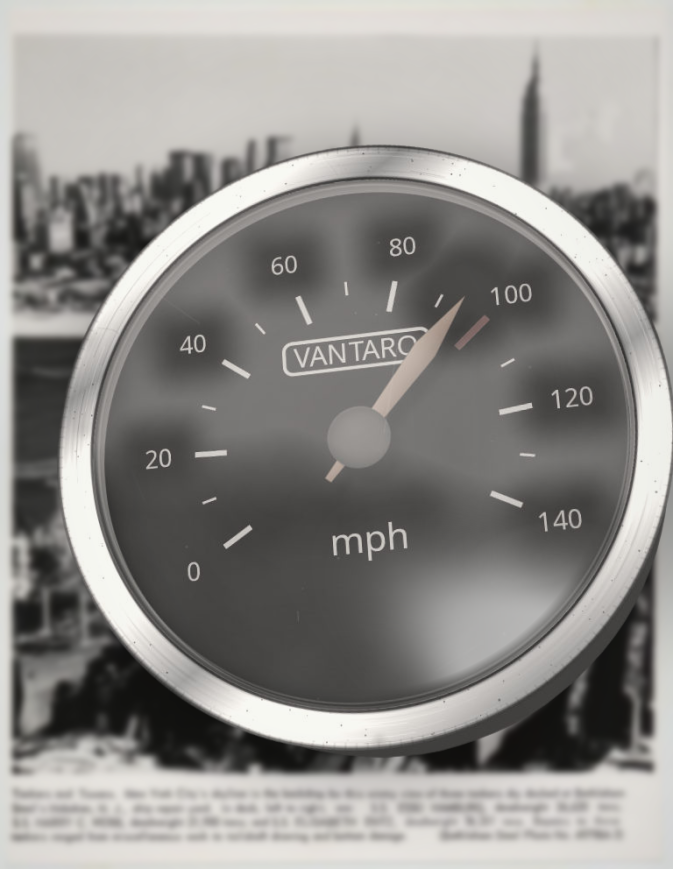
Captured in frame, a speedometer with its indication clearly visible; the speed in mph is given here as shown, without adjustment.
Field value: 95 mph
